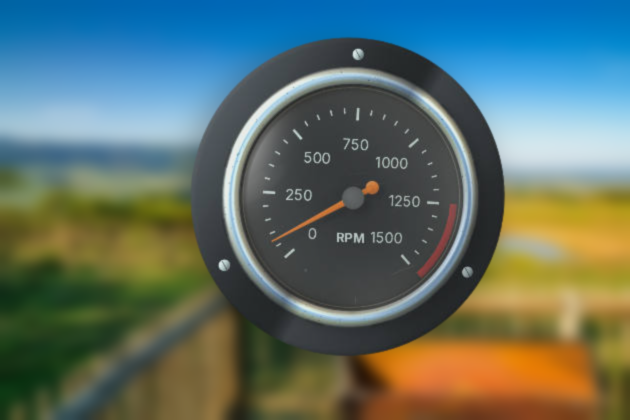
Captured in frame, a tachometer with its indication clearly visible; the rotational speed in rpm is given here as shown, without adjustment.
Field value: 75 rpm
